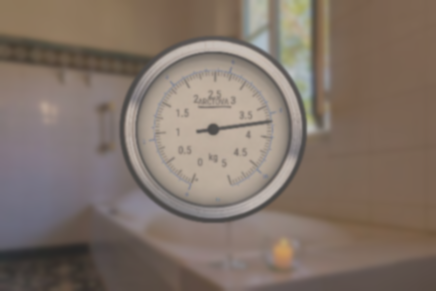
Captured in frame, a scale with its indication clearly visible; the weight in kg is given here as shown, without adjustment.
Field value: 3.75 kg
